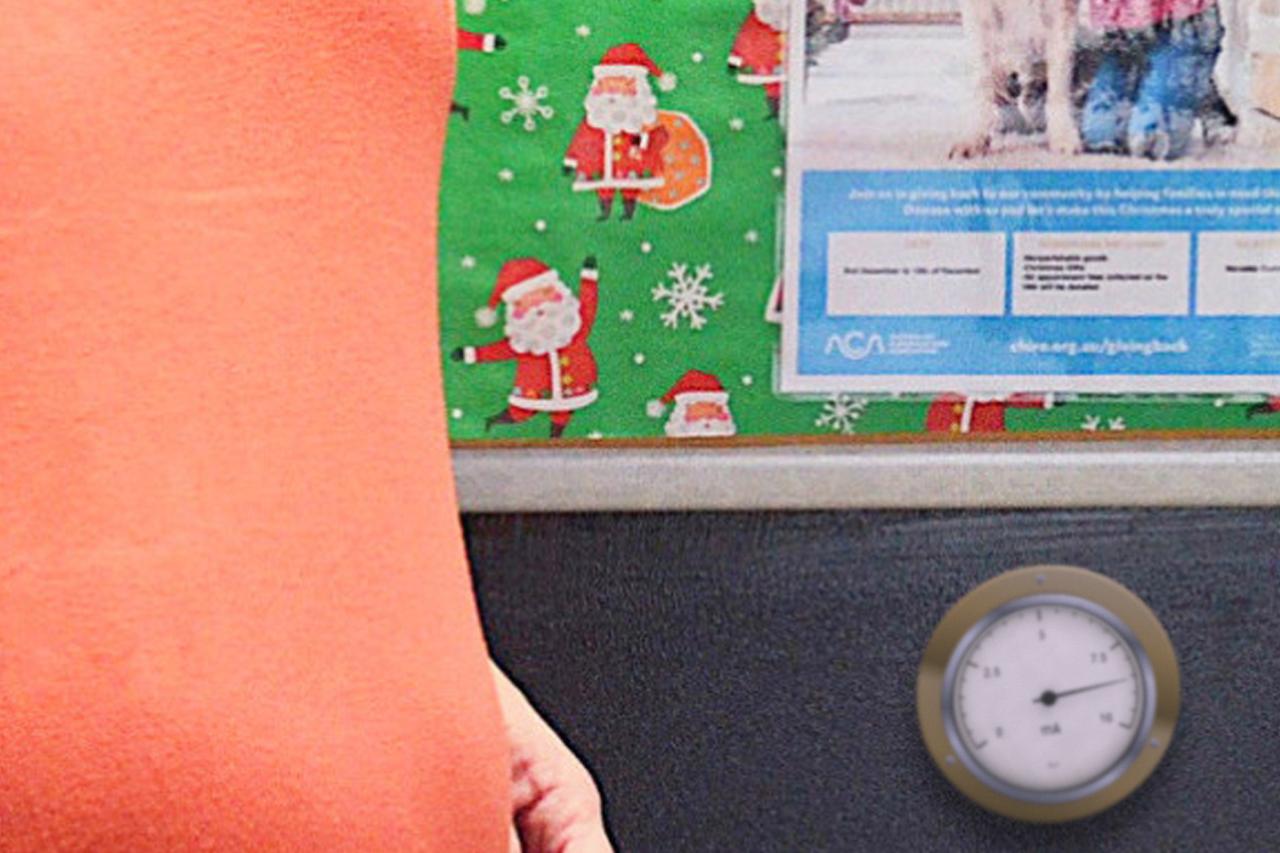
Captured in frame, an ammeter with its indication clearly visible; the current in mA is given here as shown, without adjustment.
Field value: 8.5 mA
